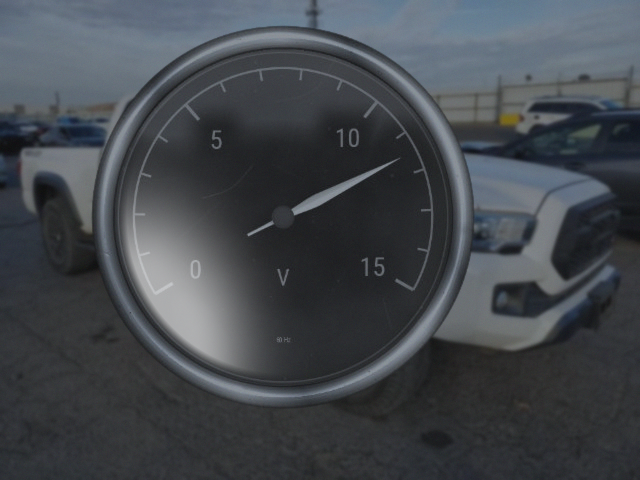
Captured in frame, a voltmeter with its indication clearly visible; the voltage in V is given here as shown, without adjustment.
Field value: 11.5 V
